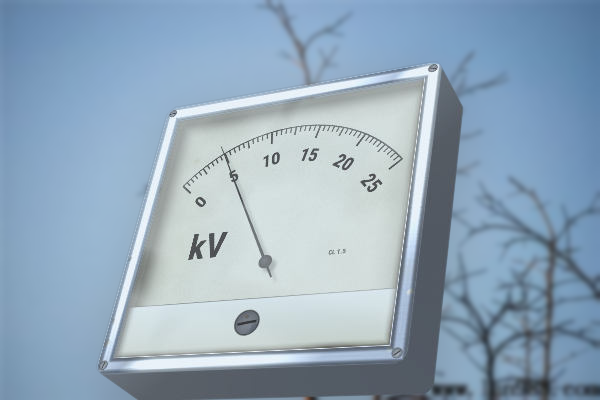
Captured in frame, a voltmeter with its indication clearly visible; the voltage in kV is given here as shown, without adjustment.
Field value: 5 kV
